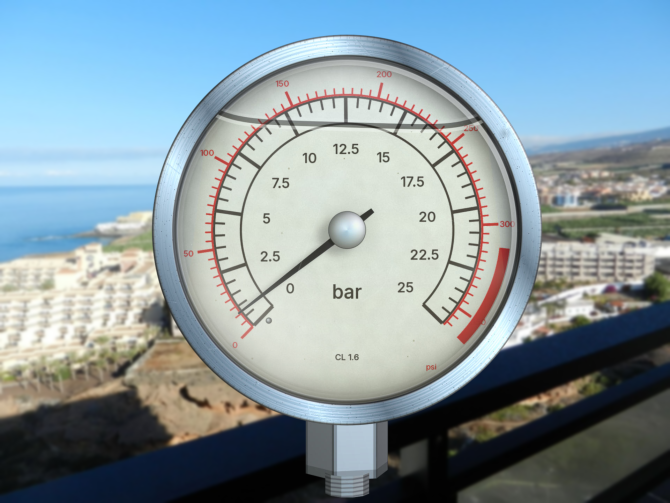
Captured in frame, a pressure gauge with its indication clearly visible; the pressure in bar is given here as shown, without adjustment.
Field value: 0.75 bar
